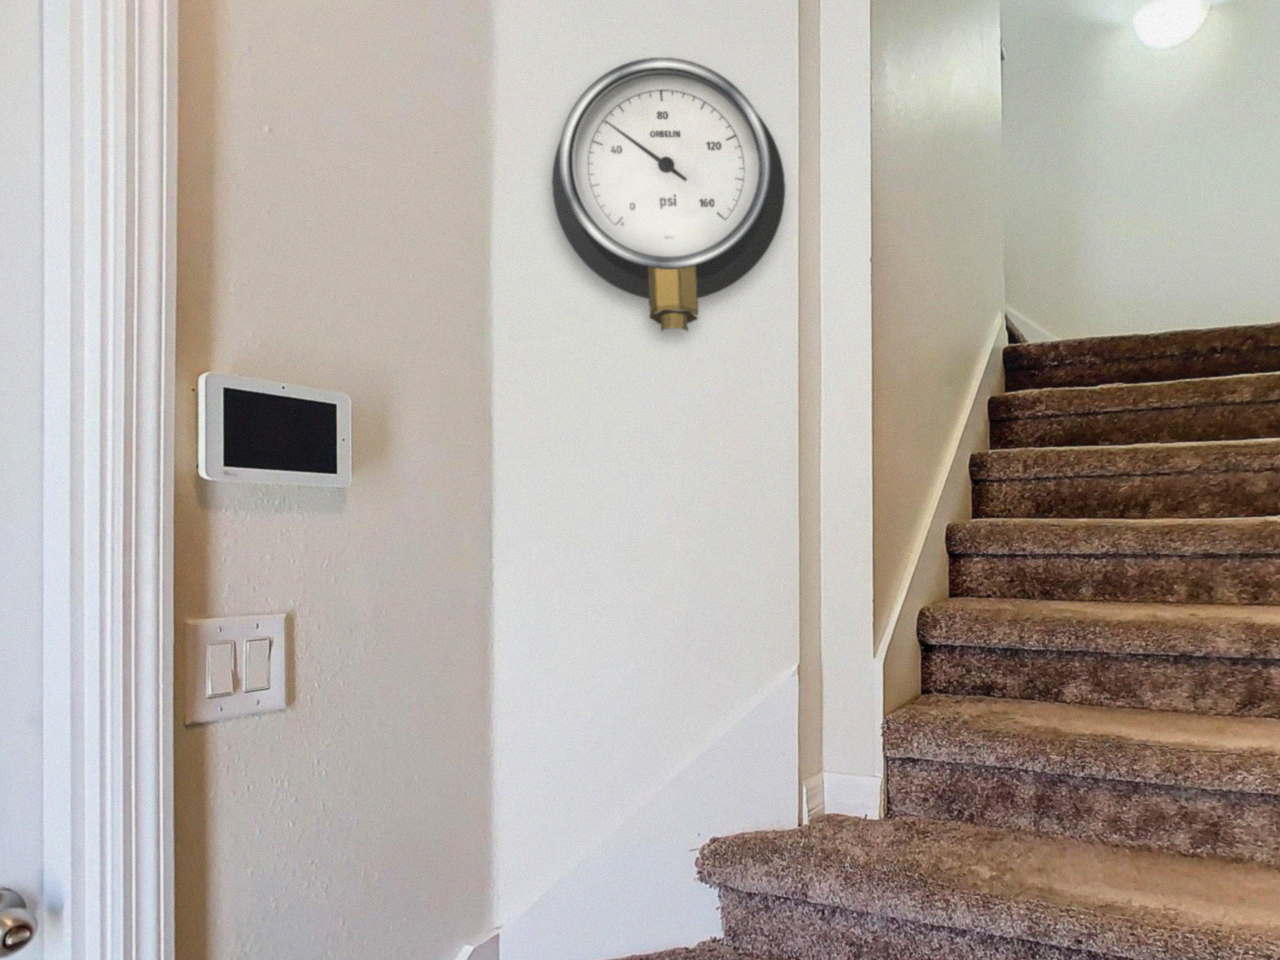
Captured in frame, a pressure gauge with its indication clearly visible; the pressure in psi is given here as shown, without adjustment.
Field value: 50 psi
